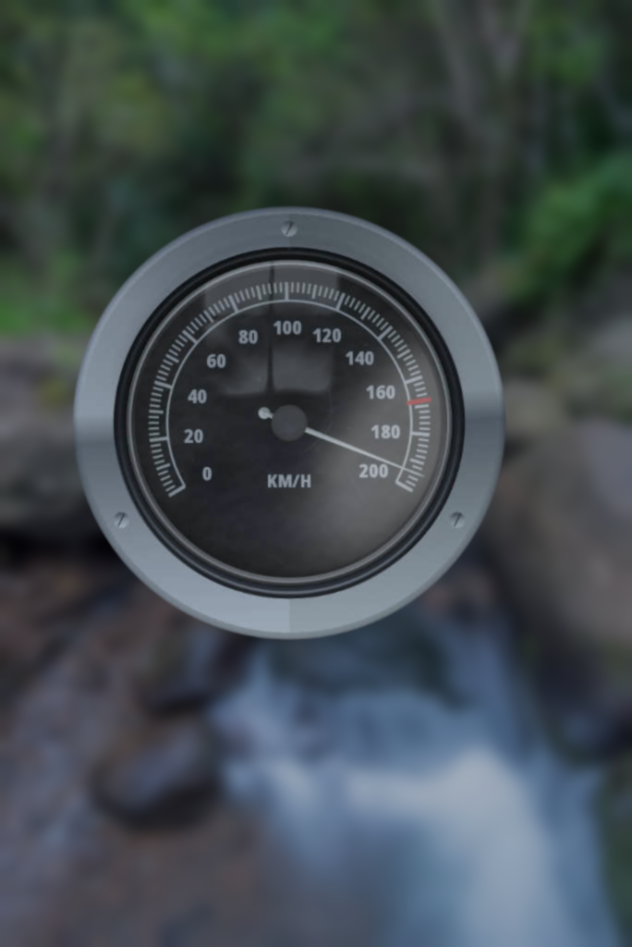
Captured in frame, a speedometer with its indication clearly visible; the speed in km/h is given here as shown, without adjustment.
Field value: 194 km/h
